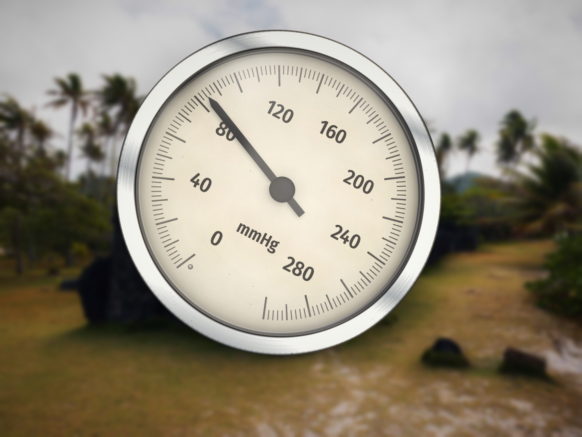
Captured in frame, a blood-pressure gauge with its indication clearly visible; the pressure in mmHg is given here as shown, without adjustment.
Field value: 84 mmHg
